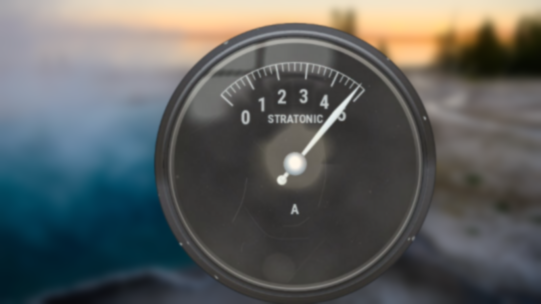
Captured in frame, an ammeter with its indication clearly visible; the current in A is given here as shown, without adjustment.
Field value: 4.8 A
